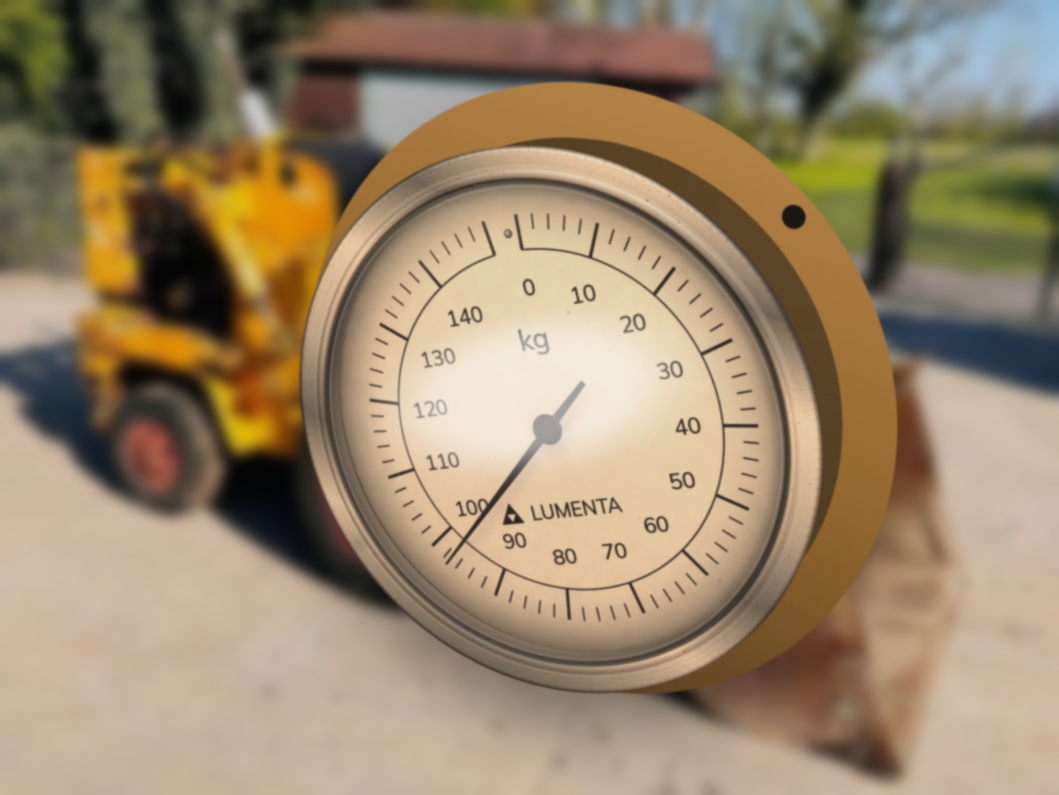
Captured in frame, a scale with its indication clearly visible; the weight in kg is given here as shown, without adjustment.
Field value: 97 kg
